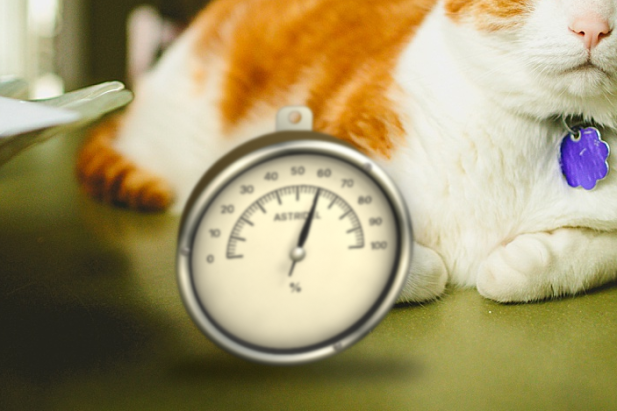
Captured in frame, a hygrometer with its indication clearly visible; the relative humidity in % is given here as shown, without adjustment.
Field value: 60 %
